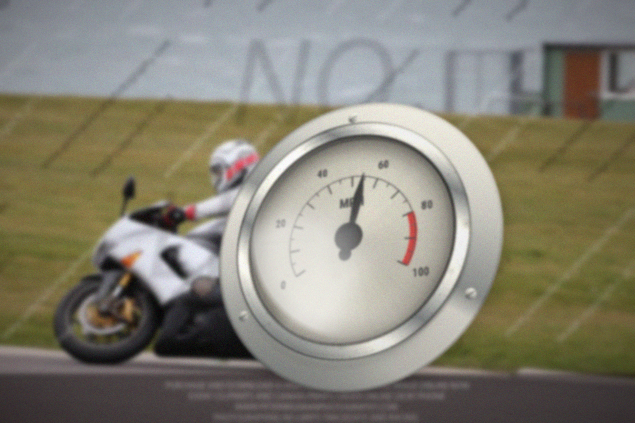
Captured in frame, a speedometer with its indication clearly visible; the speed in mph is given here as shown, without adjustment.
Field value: 55 mph
